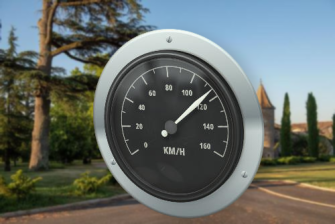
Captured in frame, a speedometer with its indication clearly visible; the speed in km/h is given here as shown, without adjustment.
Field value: 115 km/h
